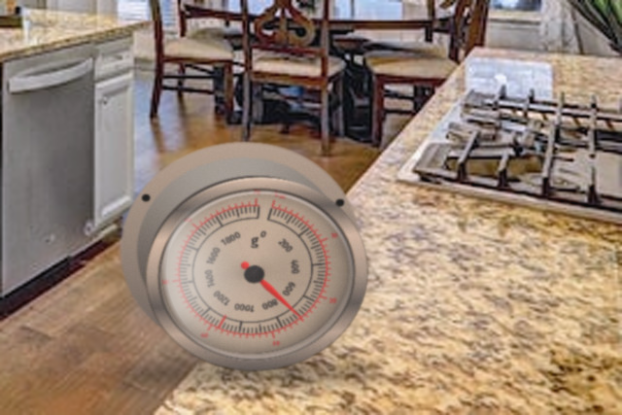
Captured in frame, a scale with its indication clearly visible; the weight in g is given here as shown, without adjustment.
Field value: 700 g
